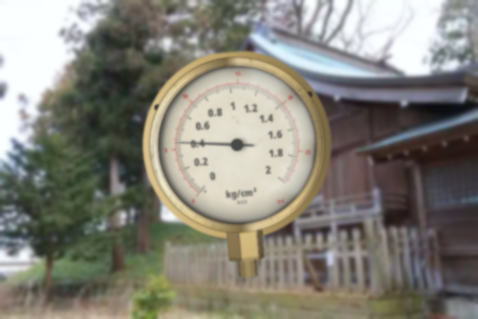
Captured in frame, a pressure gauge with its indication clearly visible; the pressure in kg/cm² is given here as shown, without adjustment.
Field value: 0.4 kg/cm²
